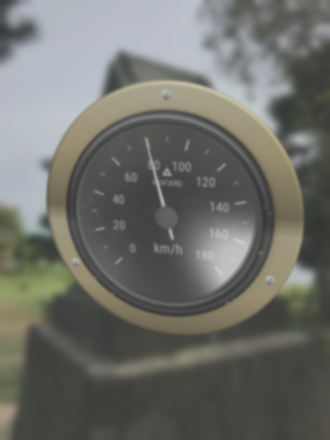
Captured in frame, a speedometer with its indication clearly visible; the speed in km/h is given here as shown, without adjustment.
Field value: 80 km/h
